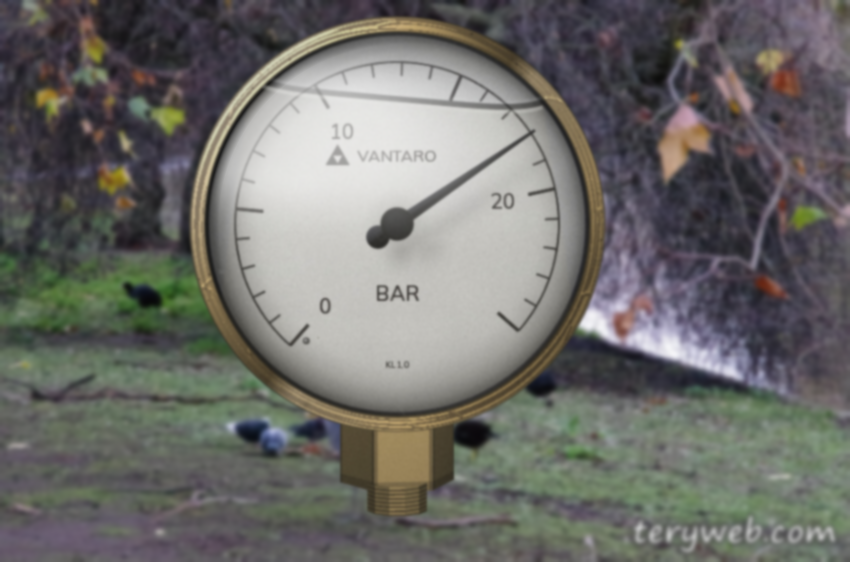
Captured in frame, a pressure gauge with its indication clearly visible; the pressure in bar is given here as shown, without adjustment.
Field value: 18 bar
